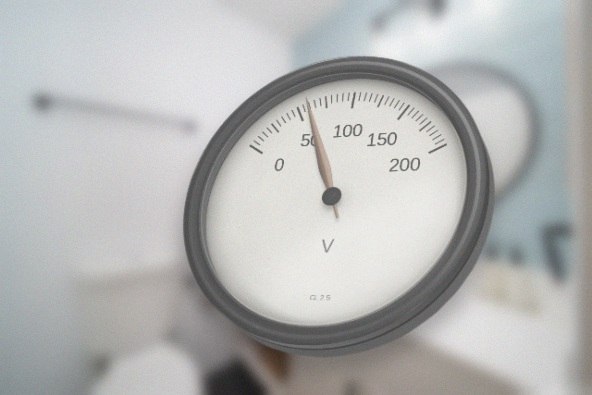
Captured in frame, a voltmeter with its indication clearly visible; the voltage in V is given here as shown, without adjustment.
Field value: 60 V
